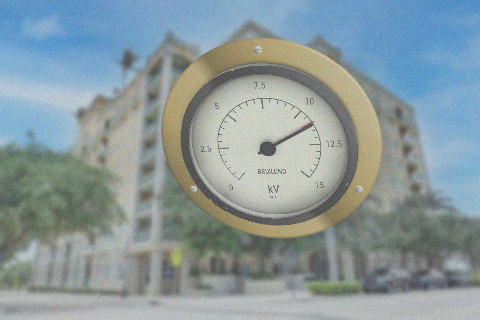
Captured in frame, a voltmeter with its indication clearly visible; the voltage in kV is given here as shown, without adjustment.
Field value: 11 kV
